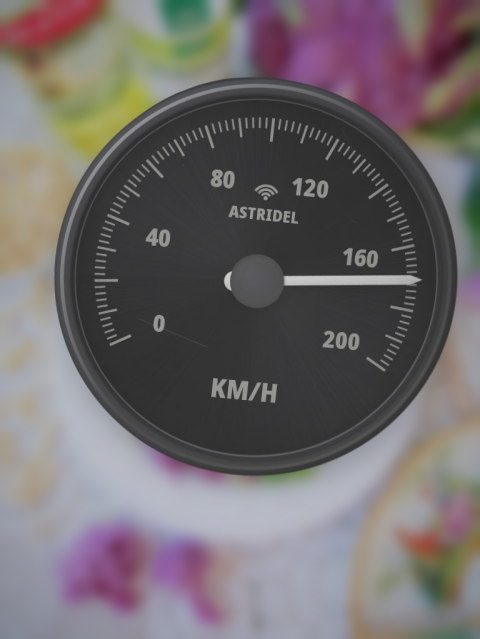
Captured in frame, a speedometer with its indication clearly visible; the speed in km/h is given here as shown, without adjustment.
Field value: 170 km/h
